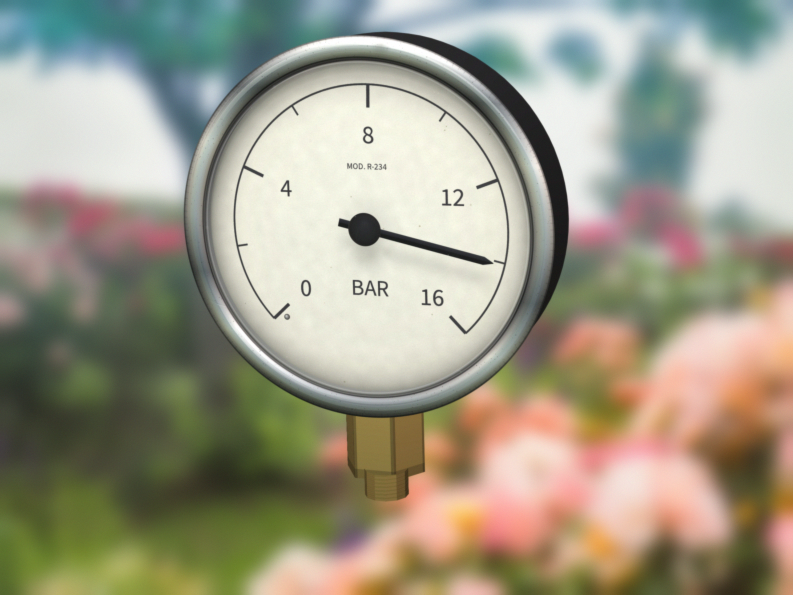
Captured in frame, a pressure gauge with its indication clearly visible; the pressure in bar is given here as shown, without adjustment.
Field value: 14 bar
